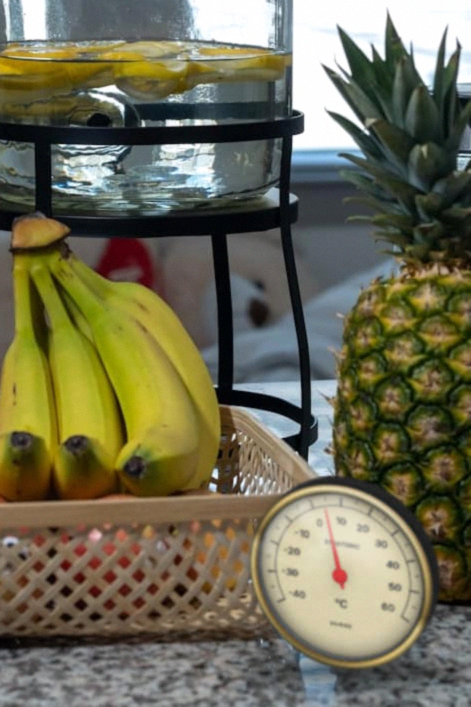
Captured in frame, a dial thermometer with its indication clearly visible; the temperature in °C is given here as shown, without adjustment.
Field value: 5 °C
